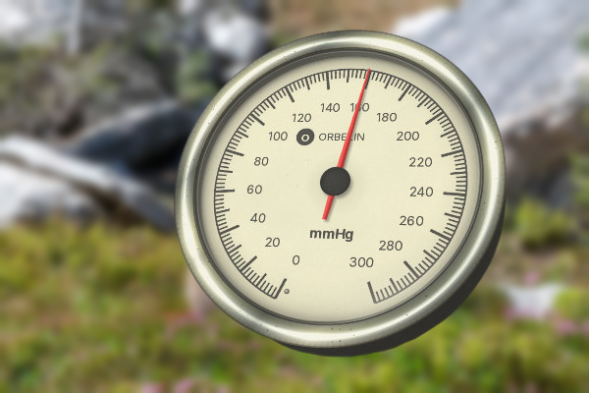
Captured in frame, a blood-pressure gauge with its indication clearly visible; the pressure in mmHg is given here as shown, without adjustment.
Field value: 160 mmHg
